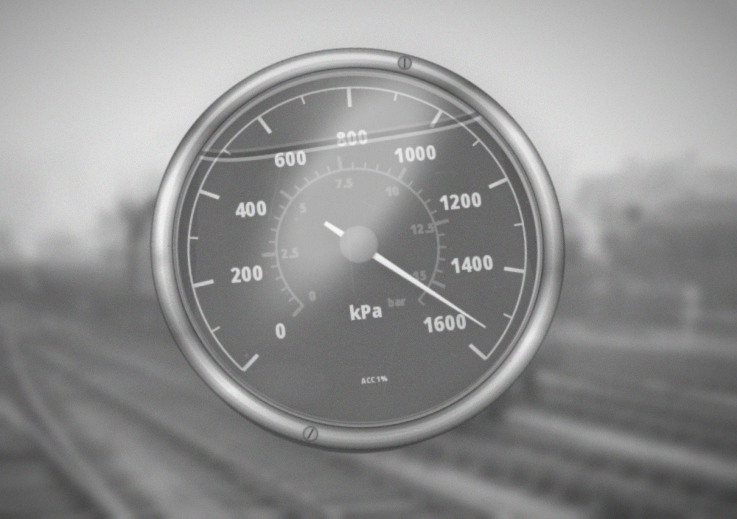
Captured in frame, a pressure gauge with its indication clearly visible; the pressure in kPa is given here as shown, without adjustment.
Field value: 1550 kPa
